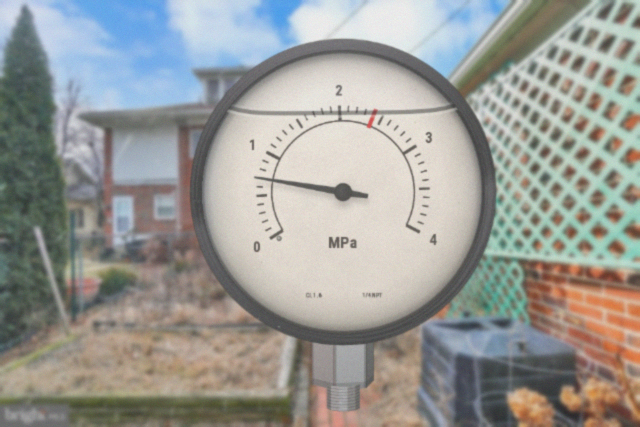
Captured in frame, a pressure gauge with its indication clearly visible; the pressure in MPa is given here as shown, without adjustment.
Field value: 0.7 MPa
